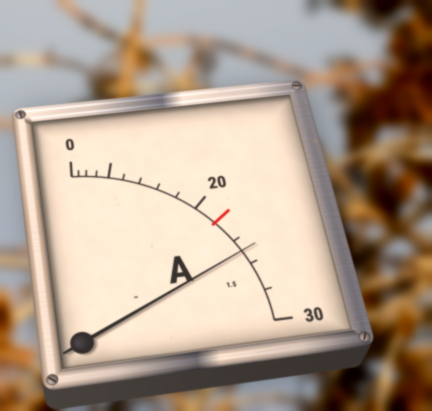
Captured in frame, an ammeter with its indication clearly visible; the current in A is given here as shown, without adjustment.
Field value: 25 A
